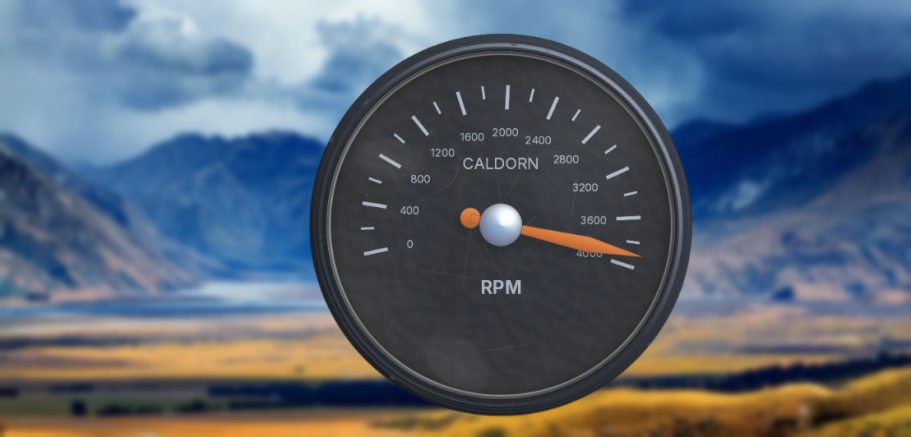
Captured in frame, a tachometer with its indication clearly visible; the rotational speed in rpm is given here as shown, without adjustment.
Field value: 3900 rpm
